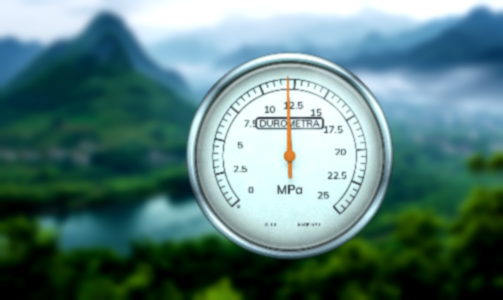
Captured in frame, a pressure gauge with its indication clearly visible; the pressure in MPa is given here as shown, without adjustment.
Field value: 12 MPa
